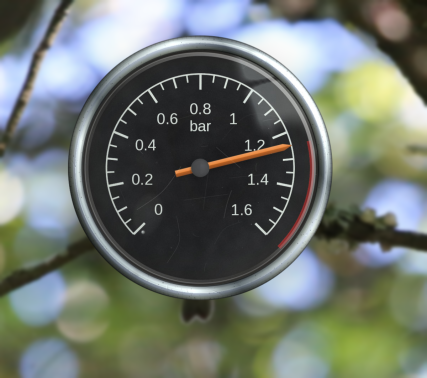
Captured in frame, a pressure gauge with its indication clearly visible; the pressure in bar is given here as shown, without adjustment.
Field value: 1.25 bar
